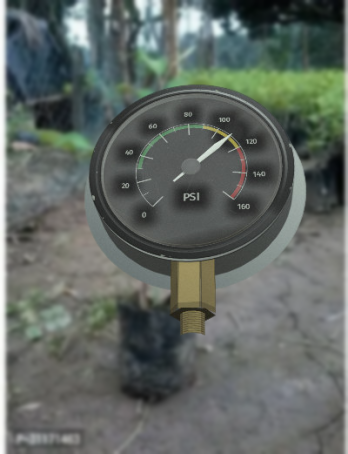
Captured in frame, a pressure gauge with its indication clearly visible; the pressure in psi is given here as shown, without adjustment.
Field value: 110 psi
